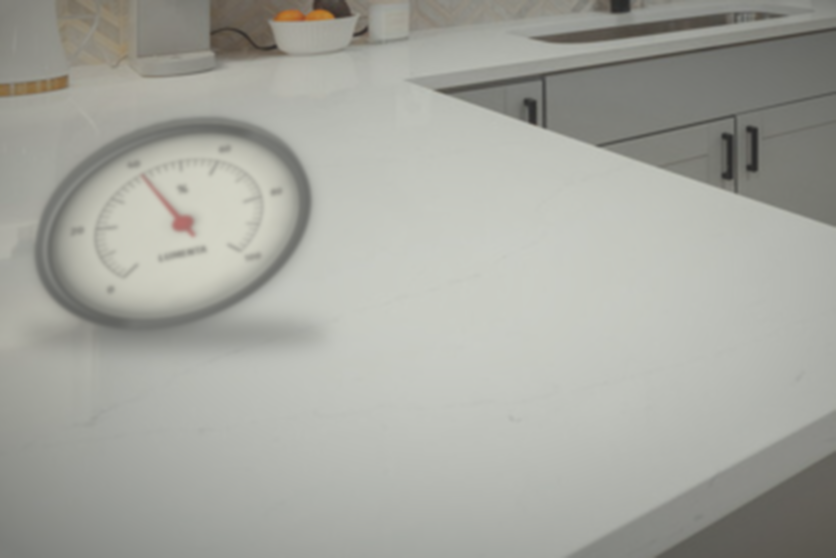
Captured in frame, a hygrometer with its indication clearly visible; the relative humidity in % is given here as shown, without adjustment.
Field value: 40 %
